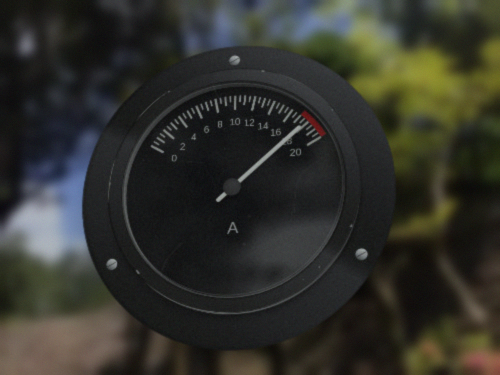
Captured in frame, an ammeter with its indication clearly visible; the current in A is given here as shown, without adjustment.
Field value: 18 A
